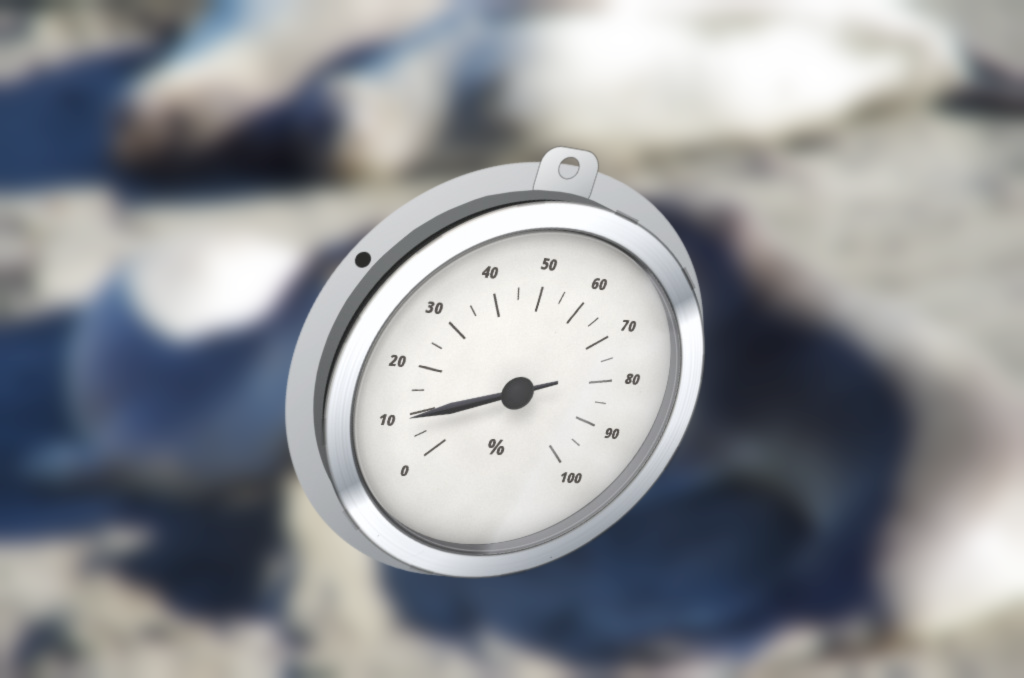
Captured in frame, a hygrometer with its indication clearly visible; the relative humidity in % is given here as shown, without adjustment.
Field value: 10 %
